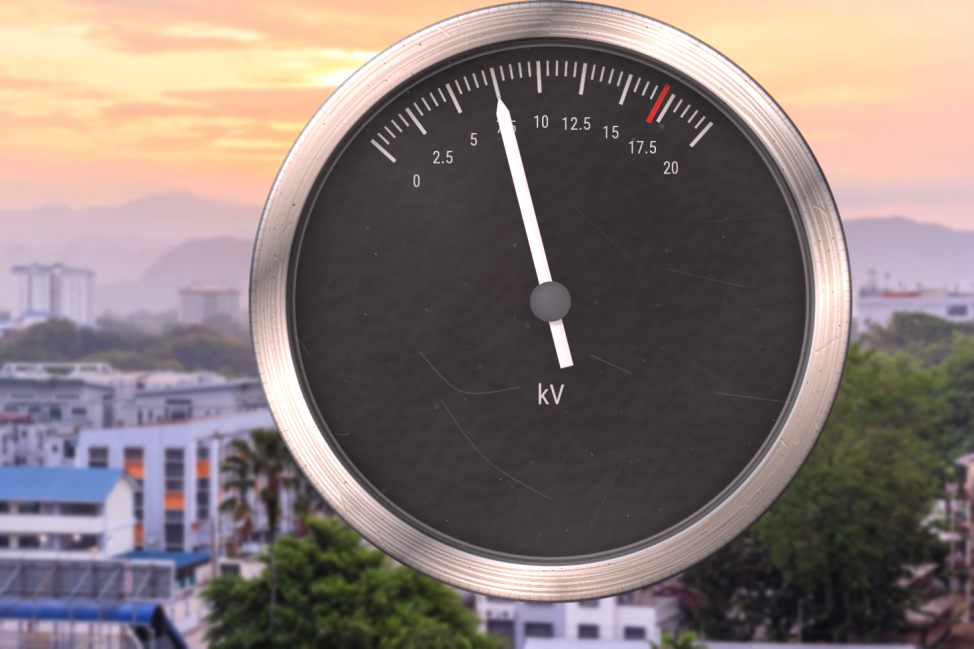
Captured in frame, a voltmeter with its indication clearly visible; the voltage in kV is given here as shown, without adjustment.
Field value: 7.5 kV
